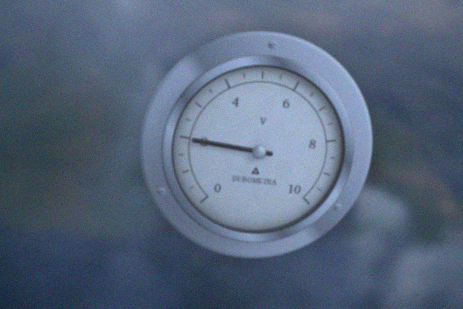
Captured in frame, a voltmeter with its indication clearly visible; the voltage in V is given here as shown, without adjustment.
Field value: 2 V
